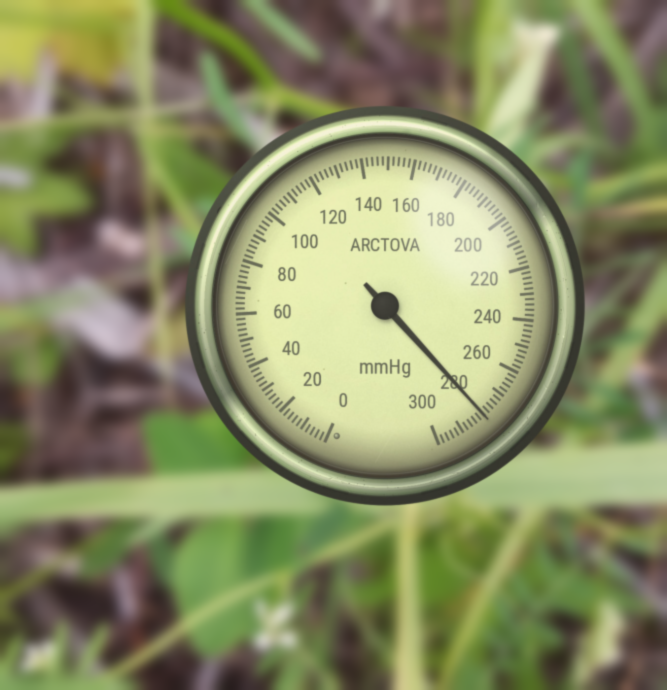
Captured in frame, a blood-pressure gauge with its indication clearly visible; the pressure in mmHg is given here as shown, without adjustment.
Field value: 280 mmHg
